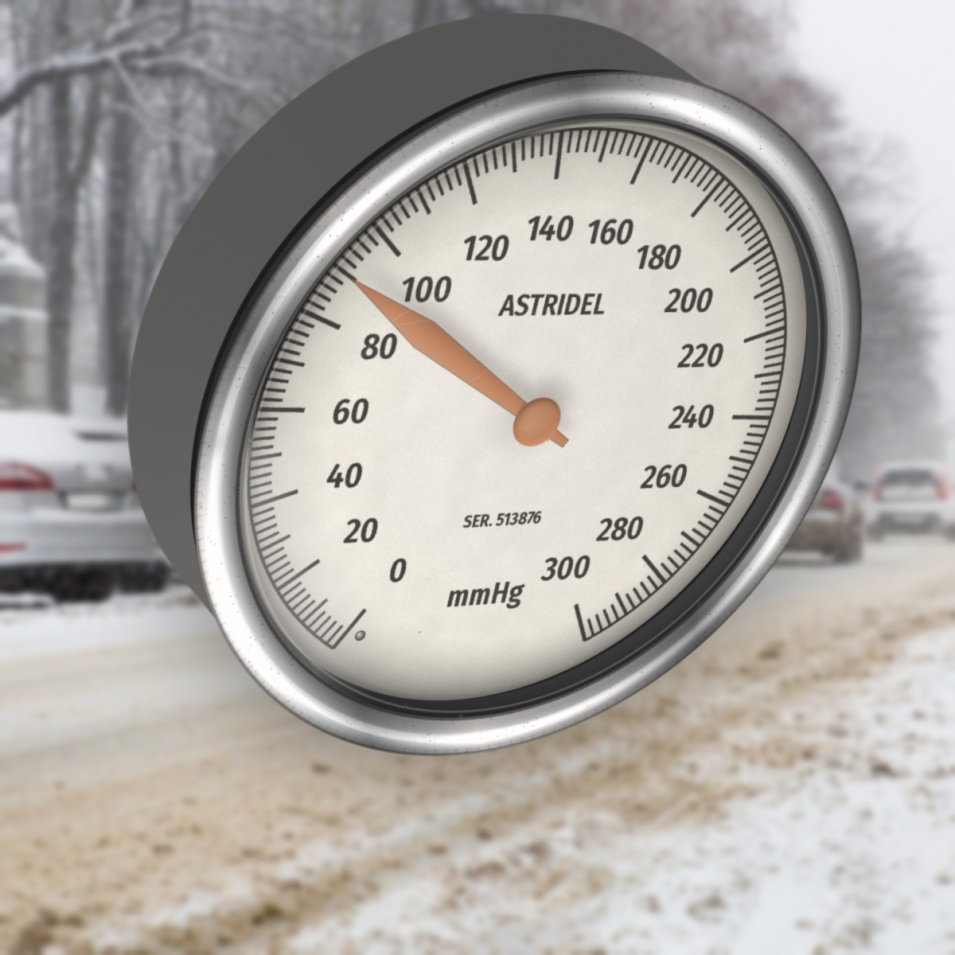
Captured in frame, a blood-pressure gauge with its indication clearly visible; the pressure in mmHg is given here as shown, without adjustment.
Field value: 90 mmHg
